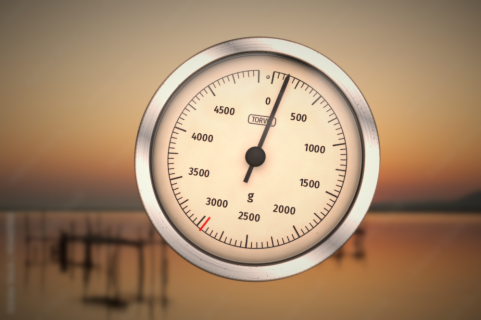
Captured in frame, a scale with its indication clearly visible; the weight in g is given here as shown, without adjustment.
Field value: 150 g
